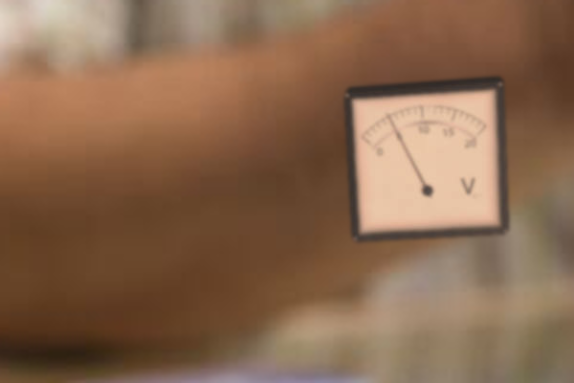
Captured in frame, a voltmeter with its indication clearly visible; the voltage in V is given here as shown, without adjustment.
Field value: 5 V
